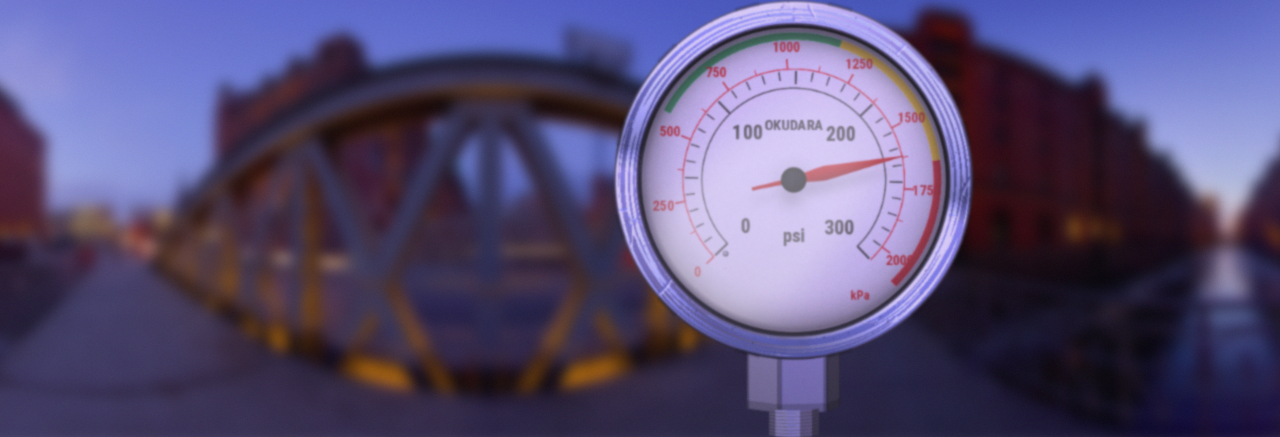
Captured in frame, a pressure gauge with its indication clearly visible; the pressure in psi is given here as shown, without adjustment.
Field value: 235 psi
